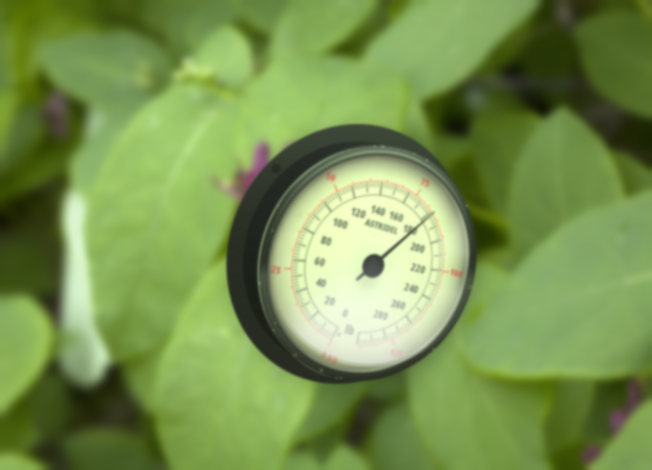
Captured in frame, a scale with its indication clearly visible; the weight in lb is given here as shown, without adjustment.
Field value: 180 lb
